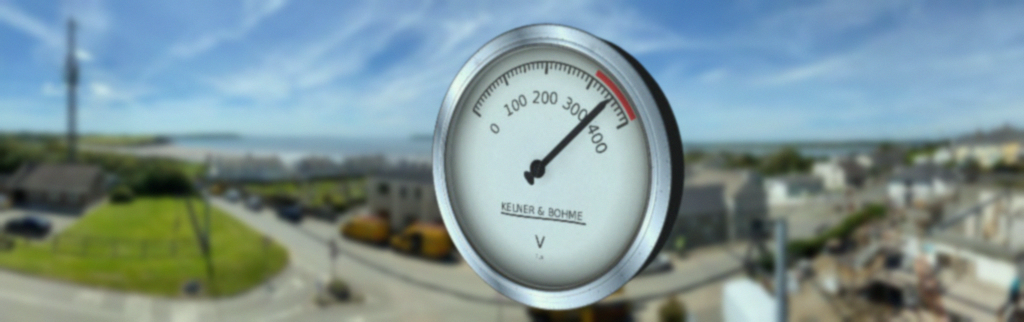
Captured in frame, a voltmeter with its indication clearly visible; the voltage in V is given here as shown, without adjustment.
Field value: 350 V
